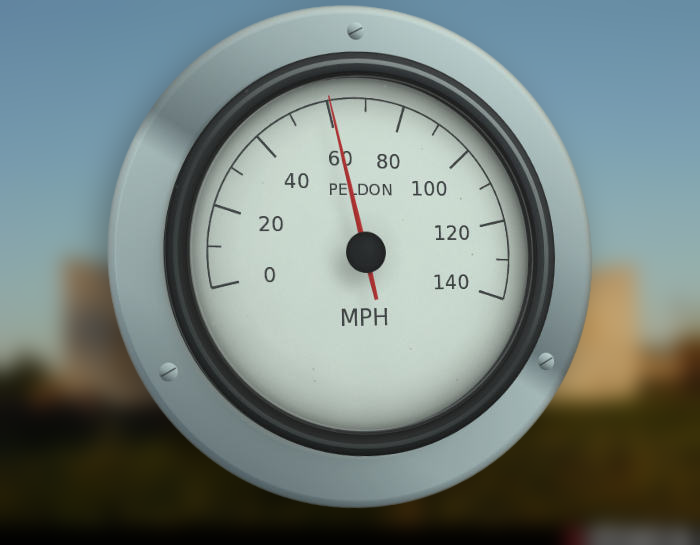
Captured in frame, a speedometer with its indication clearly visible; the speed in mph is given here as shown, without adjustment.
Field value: 60 mph
